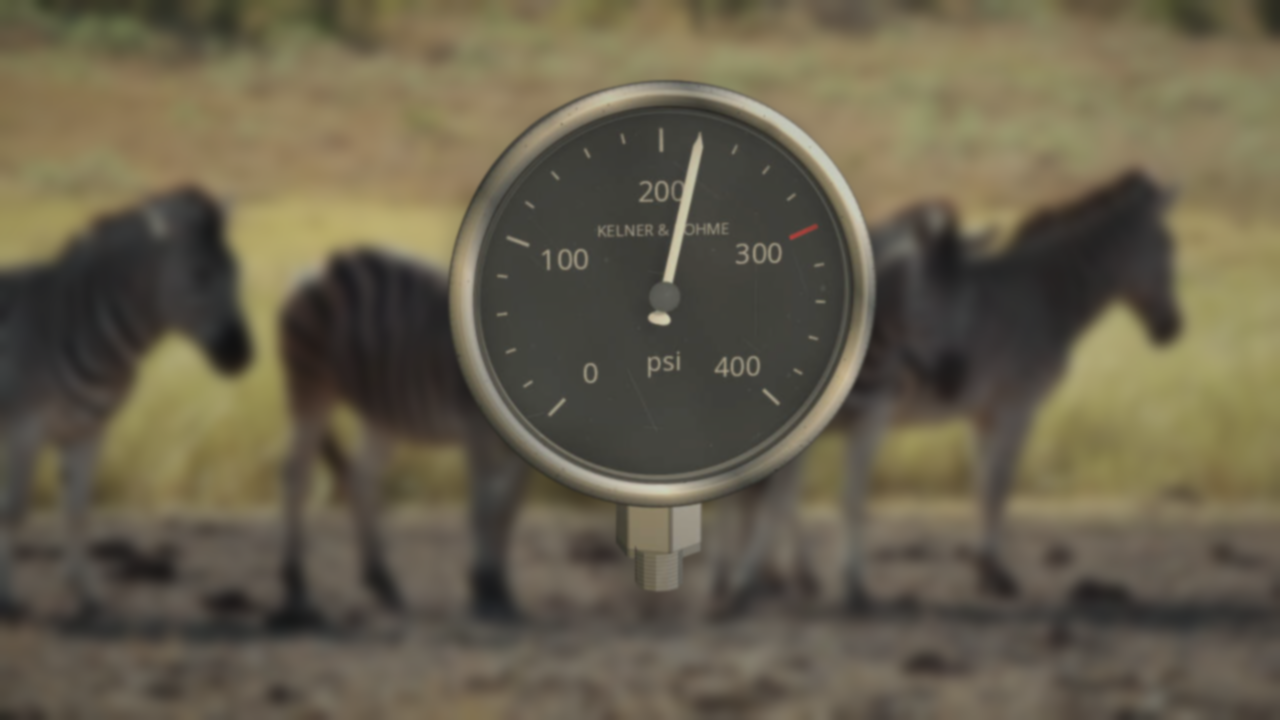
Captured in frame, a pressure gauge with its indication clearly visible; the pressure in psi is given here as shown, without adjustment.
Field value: 220 psi
